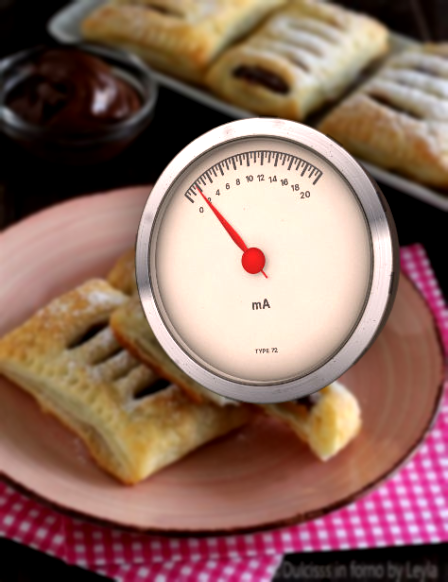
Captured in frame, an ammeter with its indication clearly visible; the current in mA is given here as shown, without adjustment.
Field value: 2 mA
